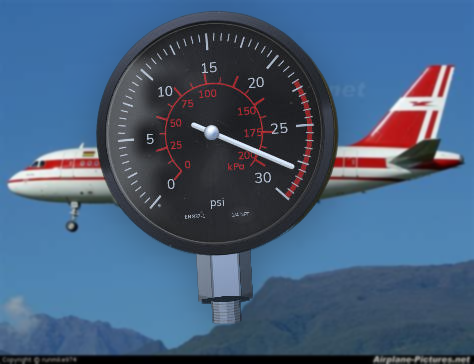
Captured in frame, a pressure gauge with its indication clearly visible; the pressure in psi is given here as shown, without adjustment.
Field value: 28 psi
